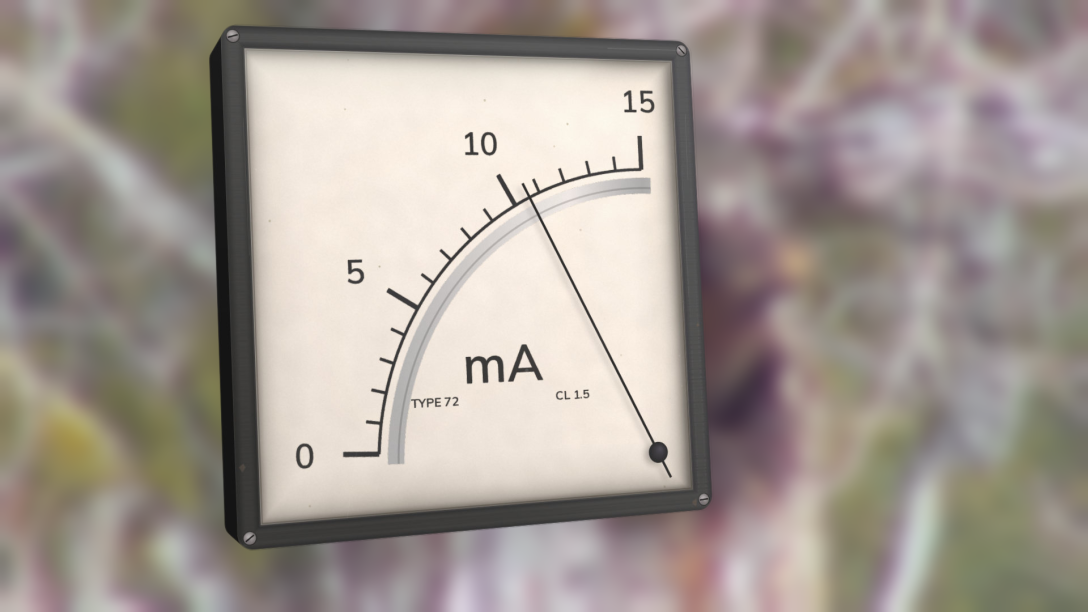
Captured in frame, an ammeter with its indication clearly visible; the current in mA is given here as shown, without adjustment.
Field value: 10.5 mA
